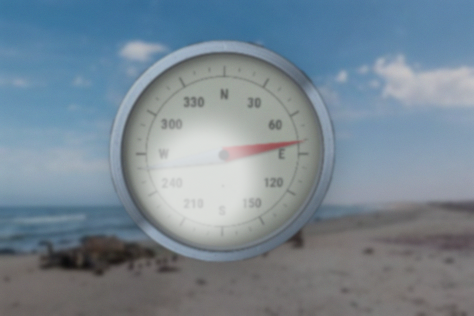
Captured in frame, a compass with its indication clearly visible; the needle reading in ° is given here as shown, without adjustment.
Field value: 80 °
